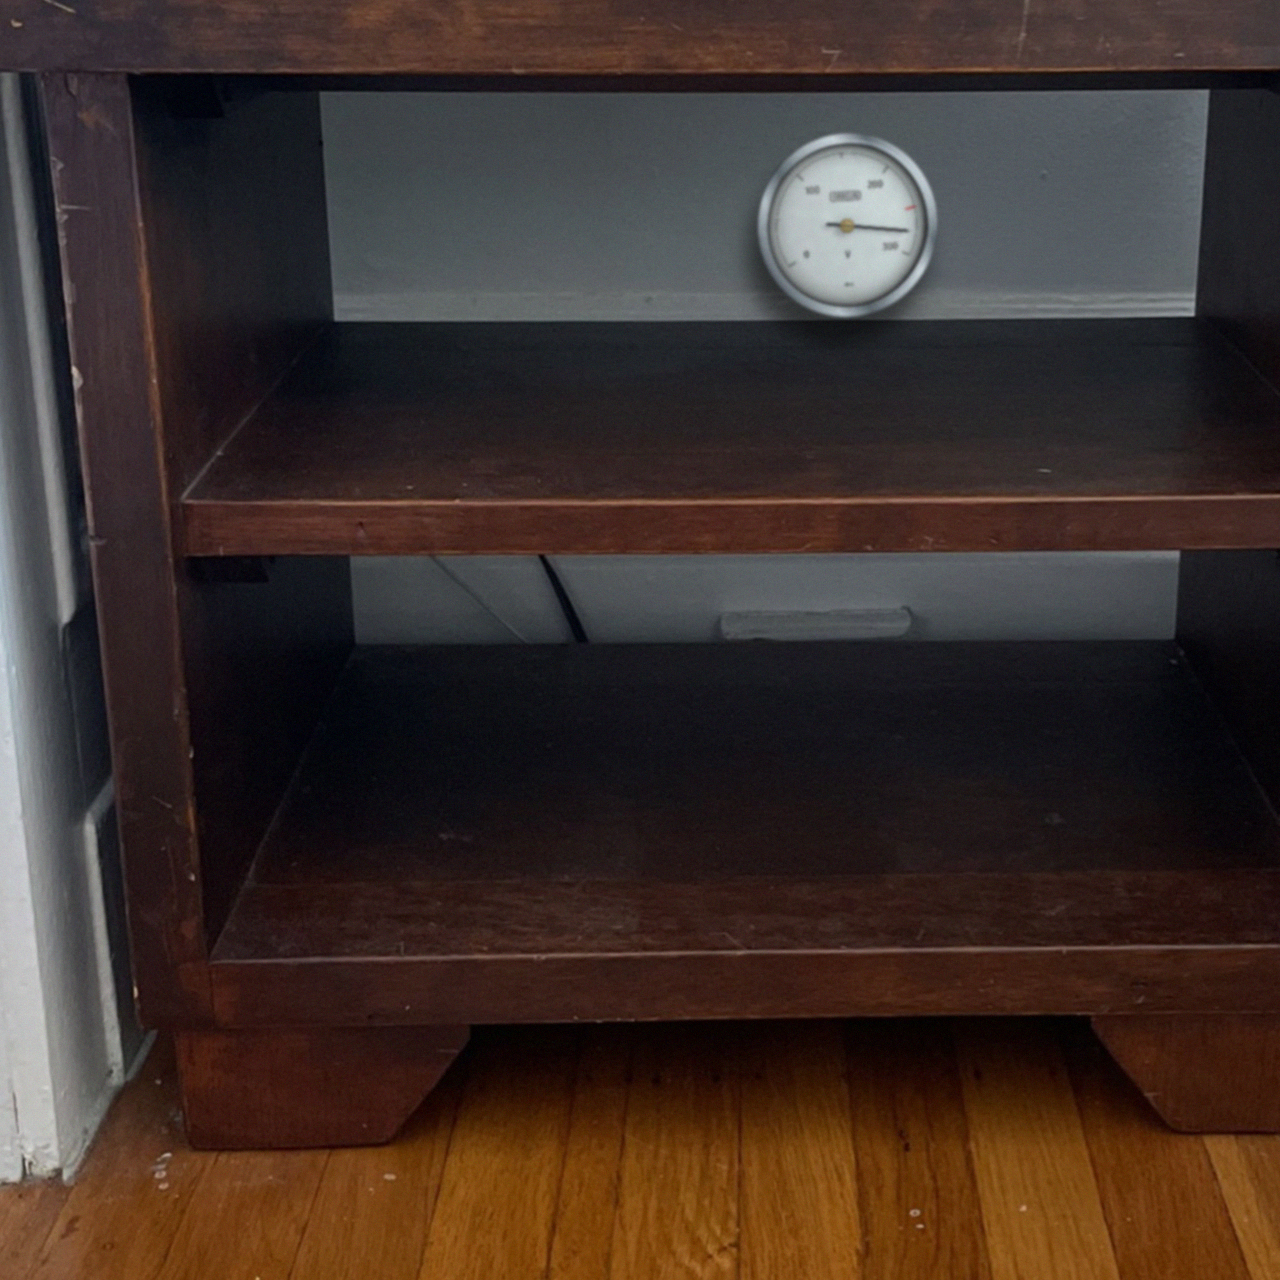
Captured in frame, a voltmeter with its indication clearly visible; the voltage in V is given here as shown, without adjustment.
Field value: 275 V
